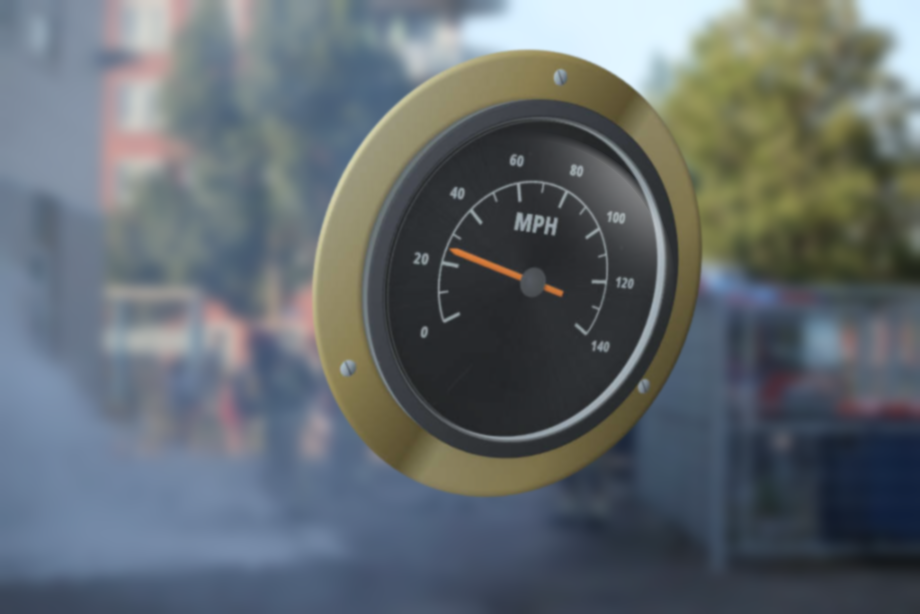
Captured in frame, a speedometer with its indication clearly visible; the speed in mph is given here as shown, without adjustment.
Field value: 25 mph
